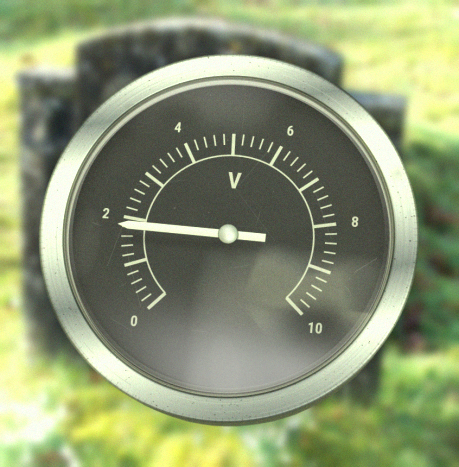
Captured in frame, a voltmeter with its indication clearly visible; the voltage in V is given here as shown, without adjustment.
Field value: 1.8 V
